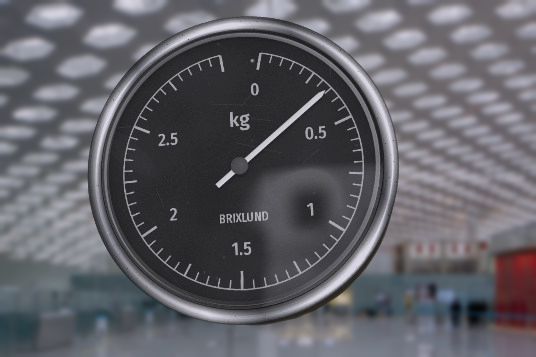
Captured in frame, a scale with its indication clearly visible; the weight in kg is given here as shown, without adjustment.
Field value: 0.35 kg
